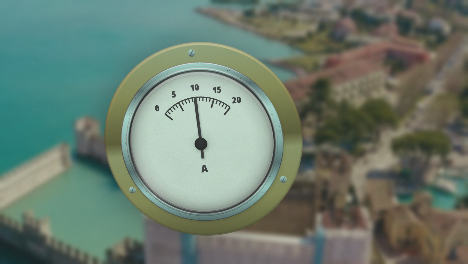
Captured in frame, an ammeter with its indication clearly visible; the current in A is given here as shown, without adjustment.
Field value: 10 A
